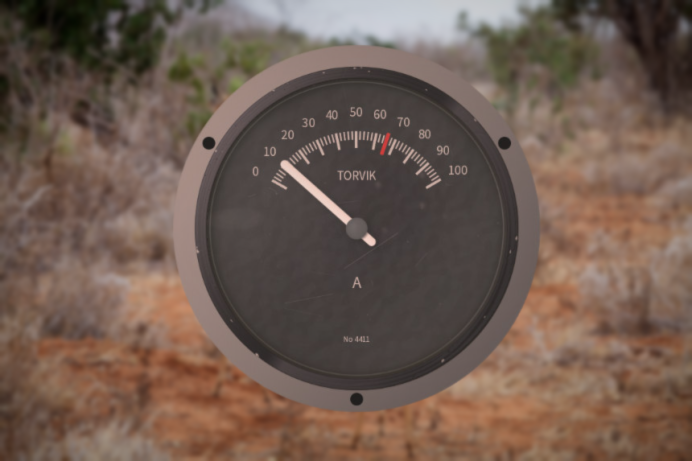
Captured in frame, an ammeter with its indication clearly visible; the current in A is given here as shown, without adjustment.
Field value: 10 A
